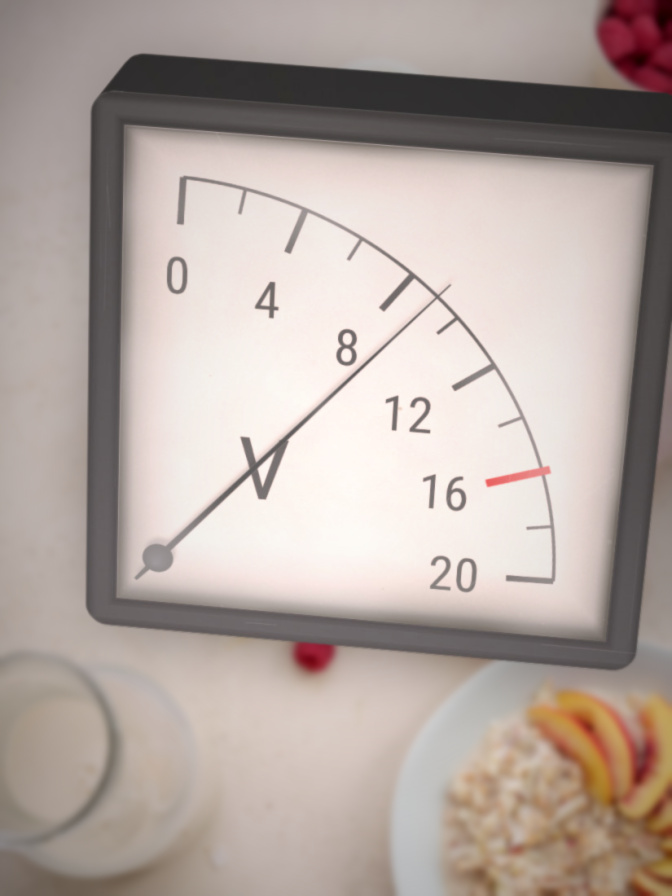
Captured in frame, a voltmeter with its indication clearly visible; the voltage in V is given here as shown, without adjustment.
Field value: 9 V
